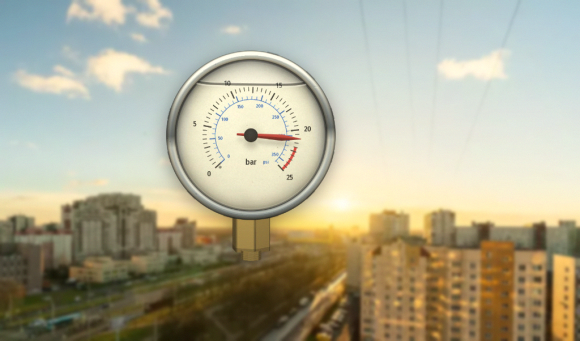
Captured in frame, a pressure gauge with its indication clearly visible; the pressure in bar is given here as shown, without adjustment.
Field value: 21 bar
